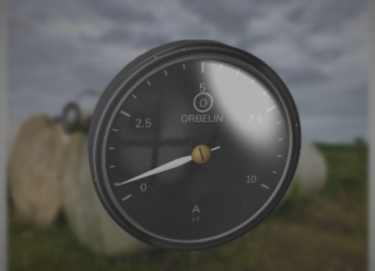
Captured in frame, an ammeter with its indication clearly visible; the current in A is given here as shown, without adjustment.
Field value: 0.5 A
